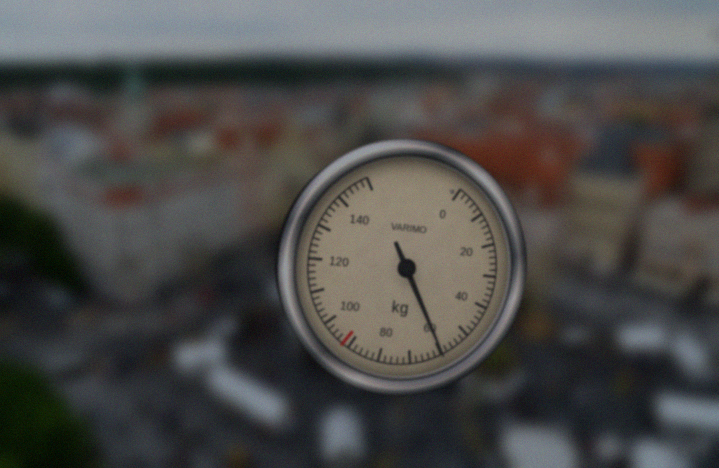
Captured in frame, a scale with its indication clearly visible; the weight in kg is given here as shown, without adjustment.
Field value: 60 kg
